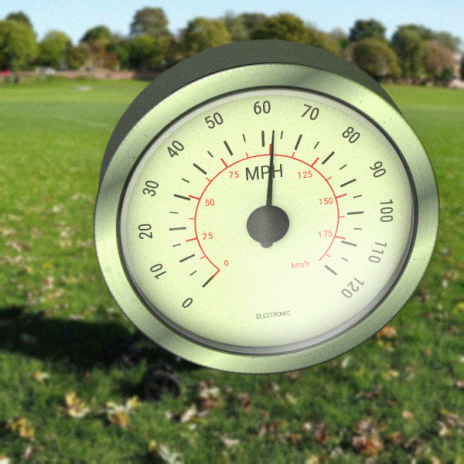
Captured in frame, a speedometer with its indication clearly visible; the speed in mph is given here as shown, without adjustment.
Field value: 62.5 mph
